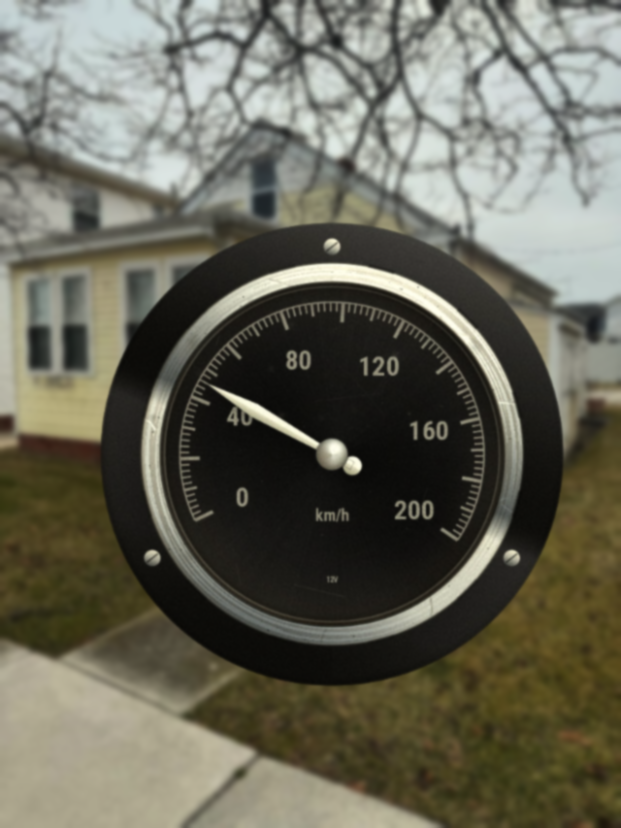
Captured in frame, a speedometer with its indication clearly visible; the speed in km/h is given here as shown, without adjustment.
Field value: 46 km/h
